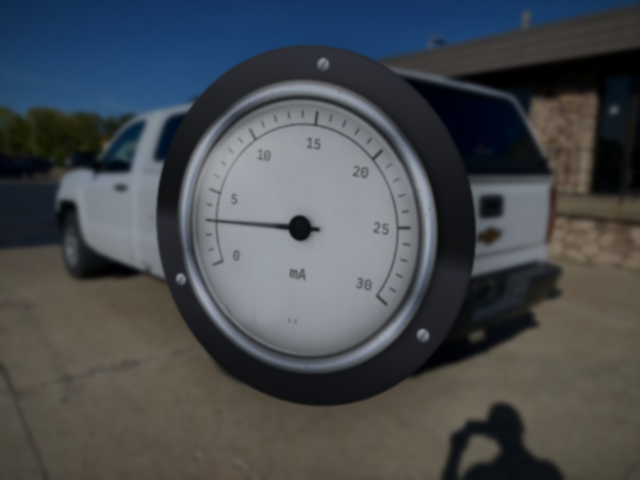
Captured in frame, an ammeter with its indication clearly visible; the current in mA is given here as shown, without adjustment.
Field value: 3 mA
